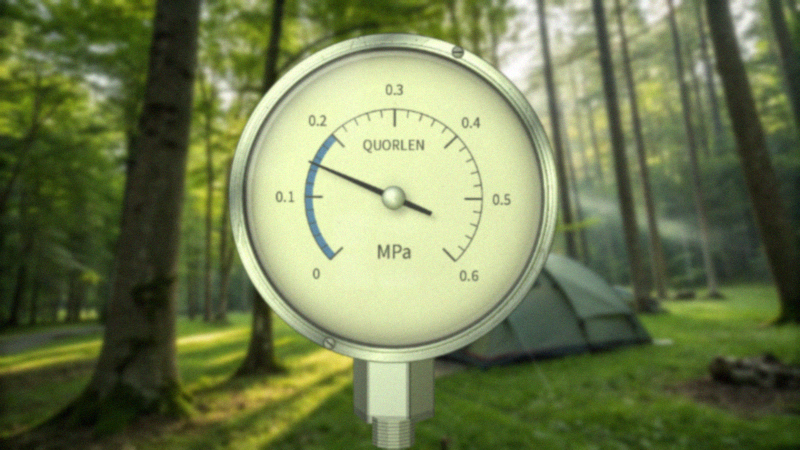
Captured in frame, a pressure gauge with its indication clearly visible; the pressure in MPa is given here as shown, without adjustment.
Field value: 0.15 MPa
